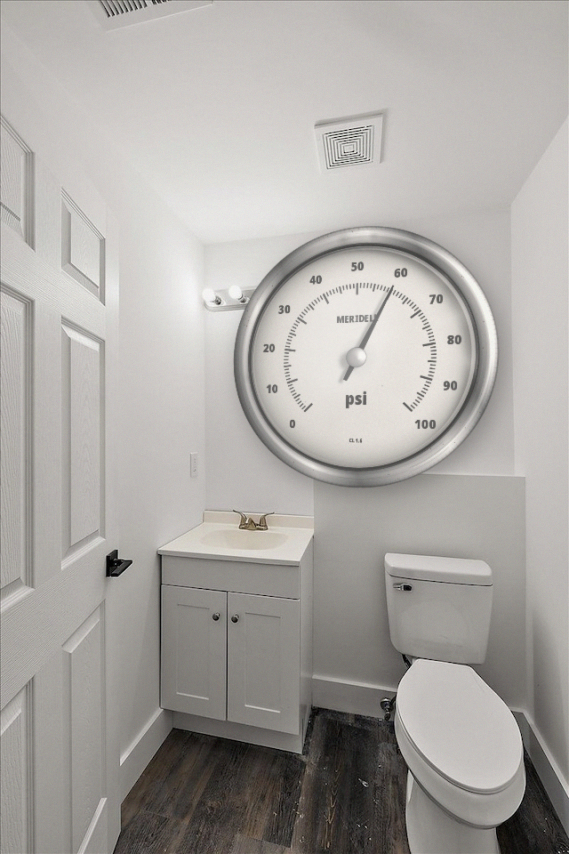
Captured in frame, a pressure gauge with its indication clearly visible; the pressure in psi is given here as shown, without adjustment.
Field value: 60 psi
